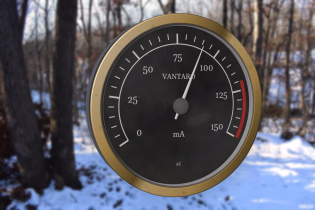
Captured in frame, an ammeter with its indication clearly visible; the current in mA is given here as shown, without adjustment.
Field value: 90 mA
